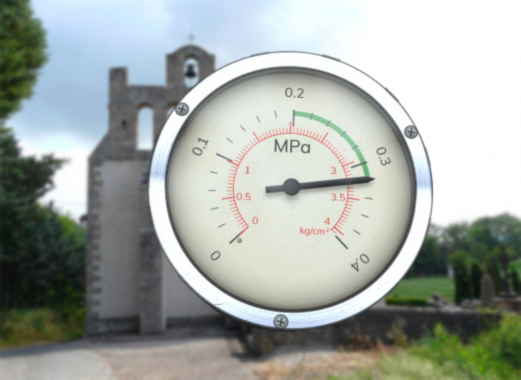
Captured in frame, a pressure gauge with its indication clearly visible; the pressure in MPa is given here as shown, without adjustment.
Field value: 0.32 MPa
